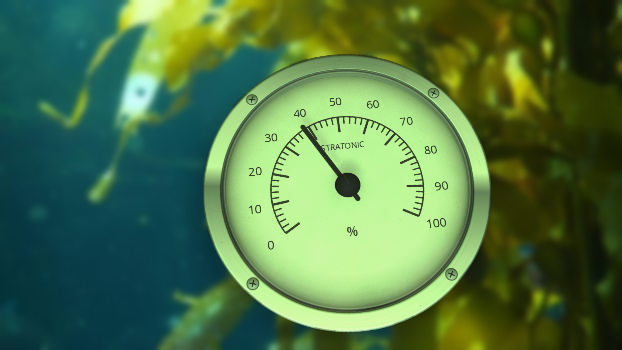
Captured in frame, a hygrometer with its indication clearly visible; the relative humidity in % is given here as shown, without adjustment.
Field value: 38 %
